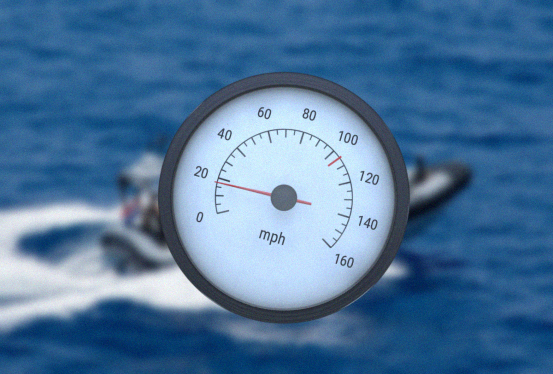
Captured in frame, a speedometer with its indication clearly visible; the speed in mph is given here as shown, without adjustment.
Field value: 17.5 mph
